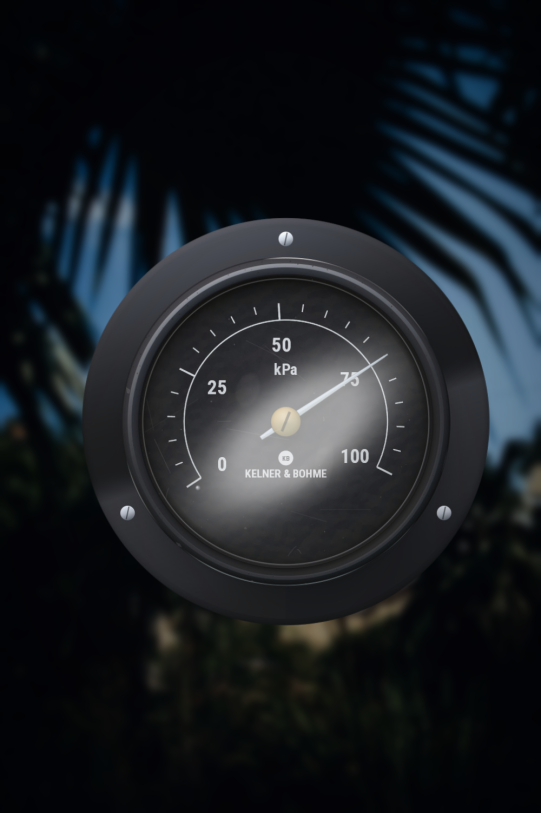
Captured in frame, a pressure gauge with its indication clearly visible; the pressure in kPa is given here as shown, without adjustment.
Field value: 75 kPa
